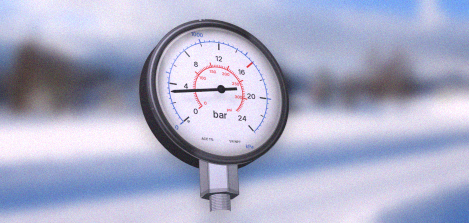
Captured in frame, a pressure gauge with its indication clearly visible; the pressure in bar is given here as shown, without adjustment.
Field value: 3 bar
